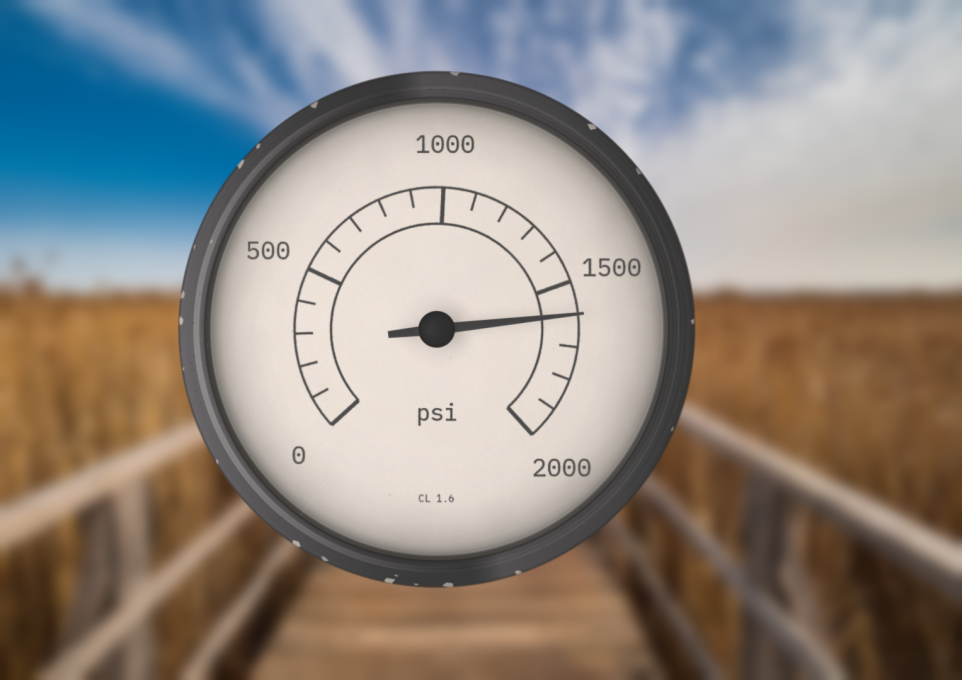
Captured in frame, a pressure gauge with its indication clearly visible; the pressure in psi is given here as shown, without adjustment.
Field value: 1600 psi
